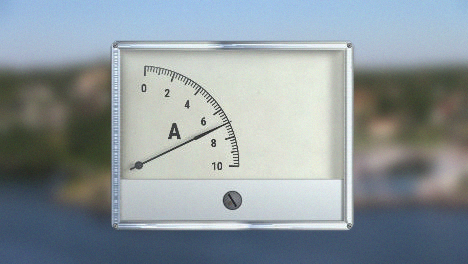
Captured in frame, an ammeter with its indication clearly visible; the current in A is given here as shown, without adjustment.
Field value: 7 A
